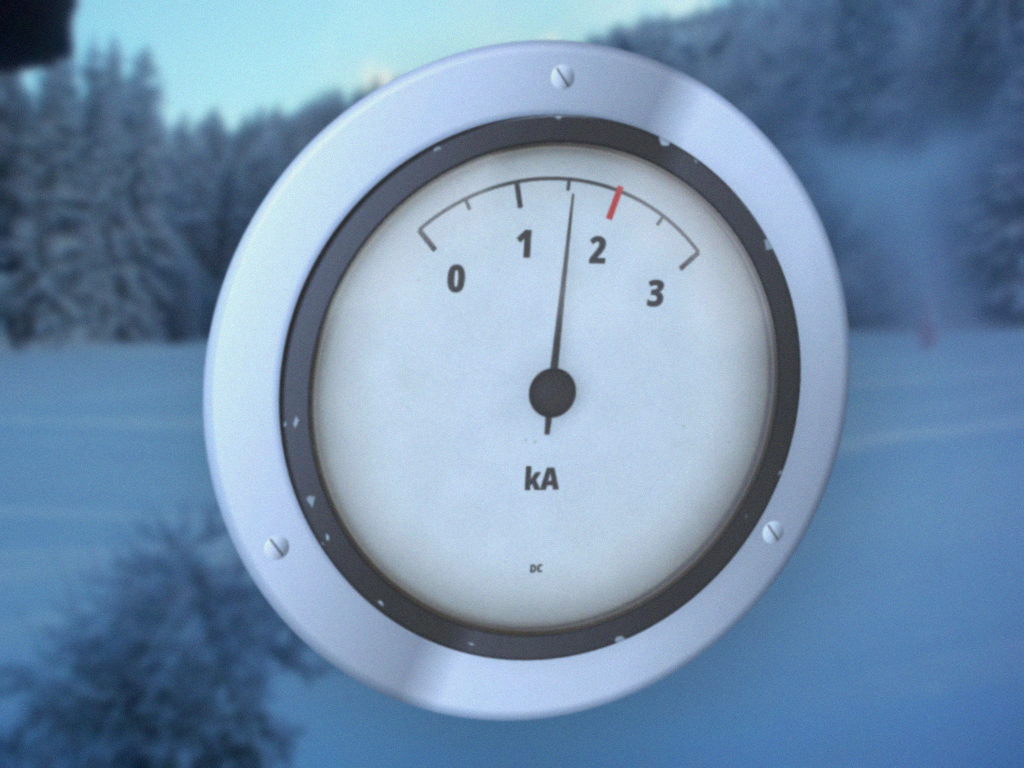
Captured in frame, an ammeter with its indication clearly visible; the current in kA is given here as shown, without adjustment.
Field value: 1.5 kA
